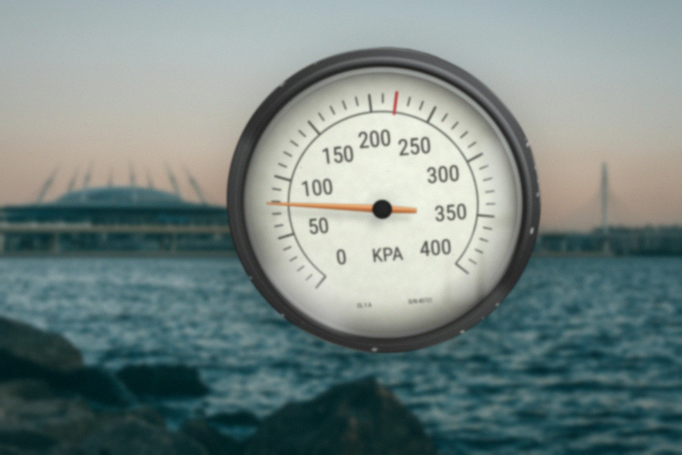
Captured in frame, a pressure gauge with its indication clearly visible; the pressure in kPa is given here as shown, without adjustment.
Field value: 80 kPa
